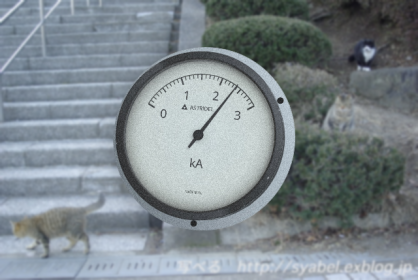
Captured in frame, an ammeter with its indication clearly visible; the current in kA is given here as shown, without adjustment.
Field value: 2.4 kA
